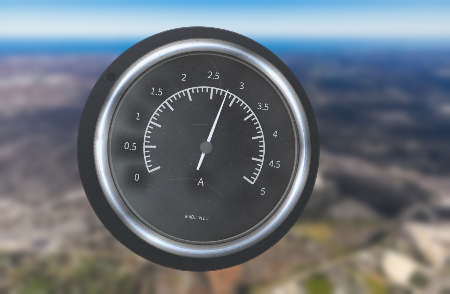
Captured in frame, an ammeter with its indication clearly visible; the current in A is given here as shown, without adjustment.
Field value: 2.8 A
